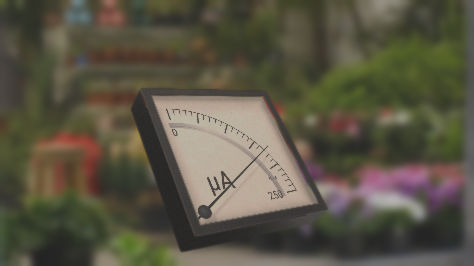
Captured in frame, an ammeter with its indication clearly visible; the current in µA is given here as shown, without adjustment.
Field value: 170 µA
